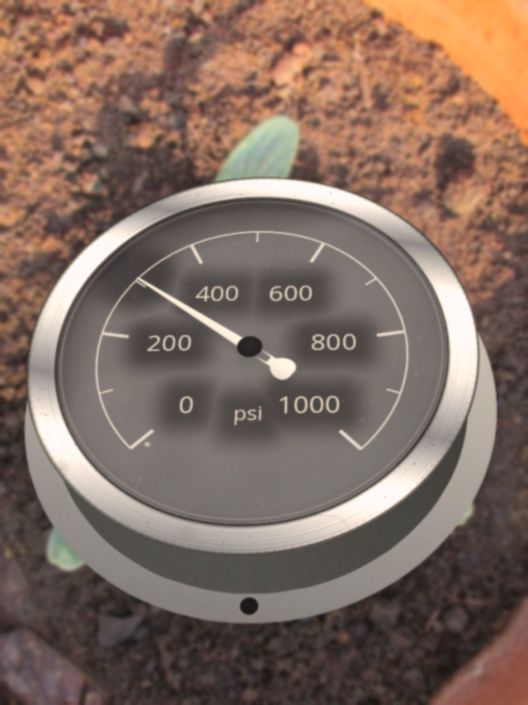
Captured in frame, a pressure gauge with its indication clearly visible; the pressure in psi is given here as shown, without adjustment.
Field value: 300 psi
